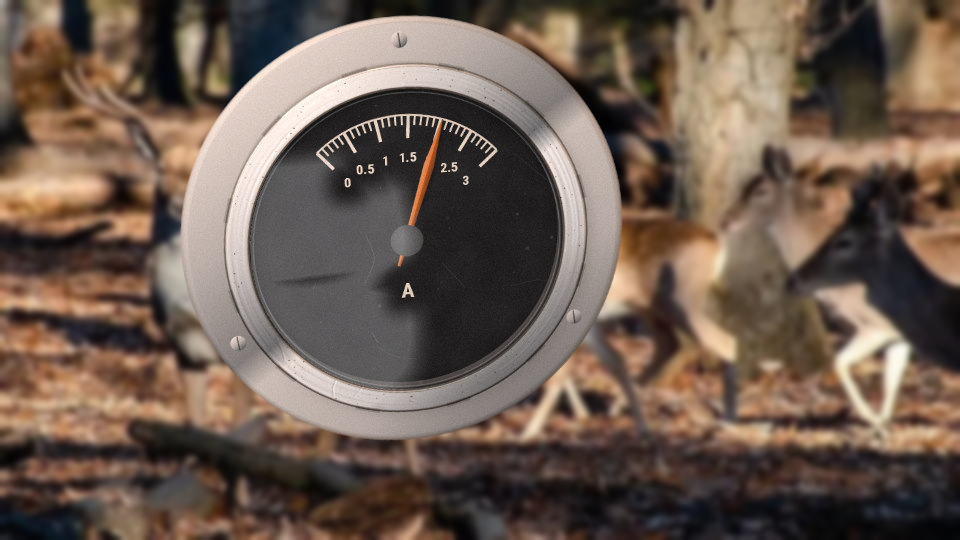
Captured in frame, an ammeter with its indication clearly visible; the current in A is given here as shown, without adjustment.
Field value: 2 A
